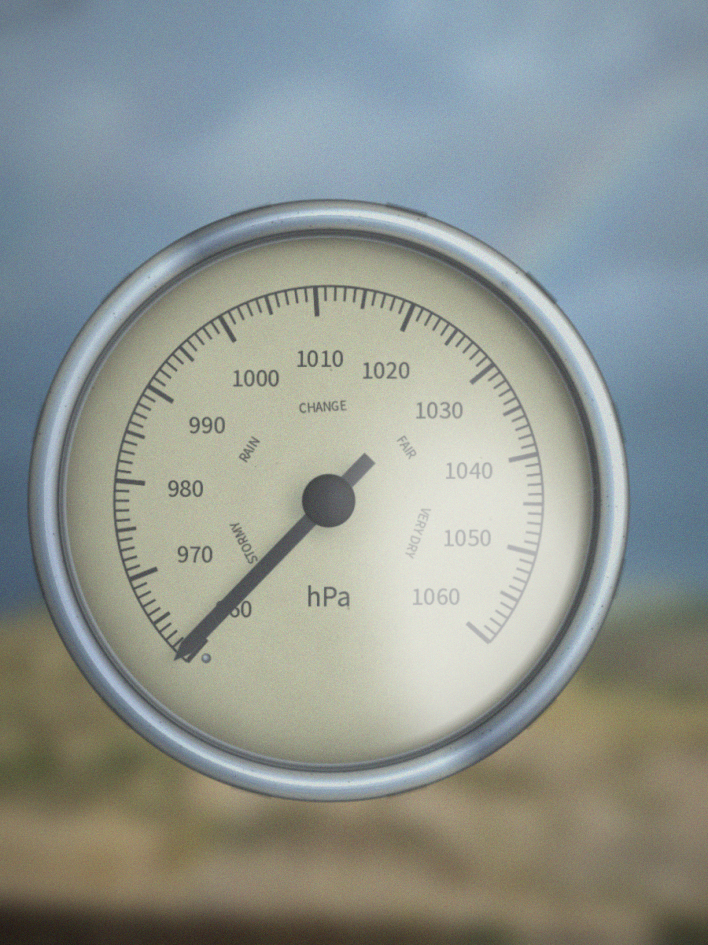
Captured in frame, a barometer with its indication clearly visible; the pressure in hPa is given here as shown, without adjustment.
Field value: 961 hPa
